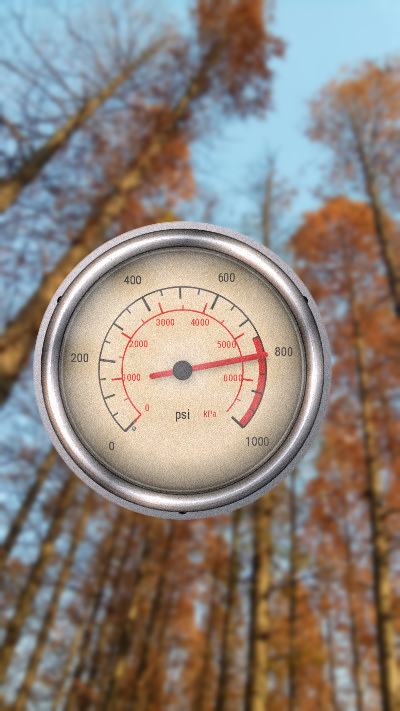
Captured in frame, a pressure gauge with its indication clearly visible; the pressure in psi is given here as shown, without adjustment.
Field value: 800 psi
